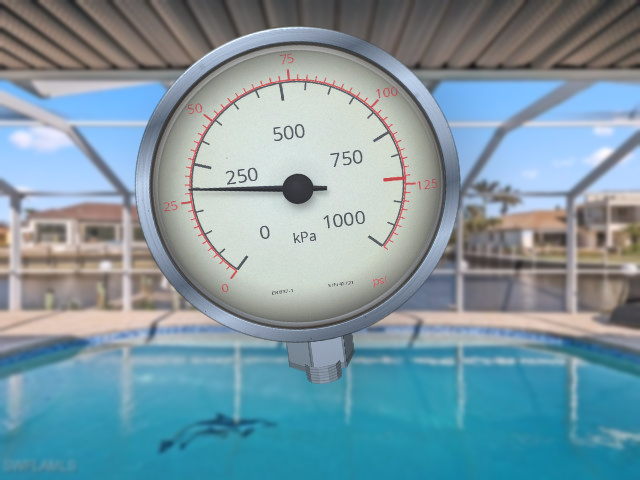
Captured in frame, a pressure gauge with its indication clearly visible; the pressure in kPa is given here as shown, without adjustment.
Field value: 200 kPa
